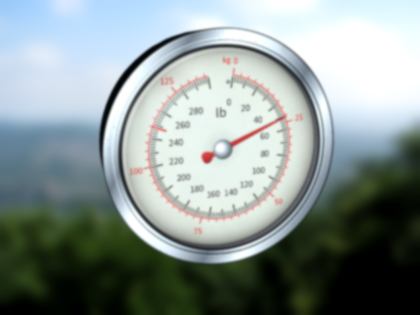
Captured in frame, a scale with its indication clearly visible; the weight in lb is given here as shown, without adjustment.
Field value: 50 lb
